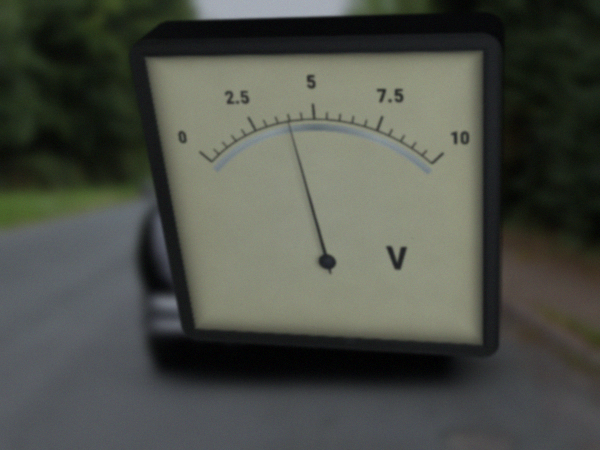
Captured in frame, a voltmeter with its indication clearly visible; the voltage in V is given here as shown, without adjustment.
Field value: 4 V
